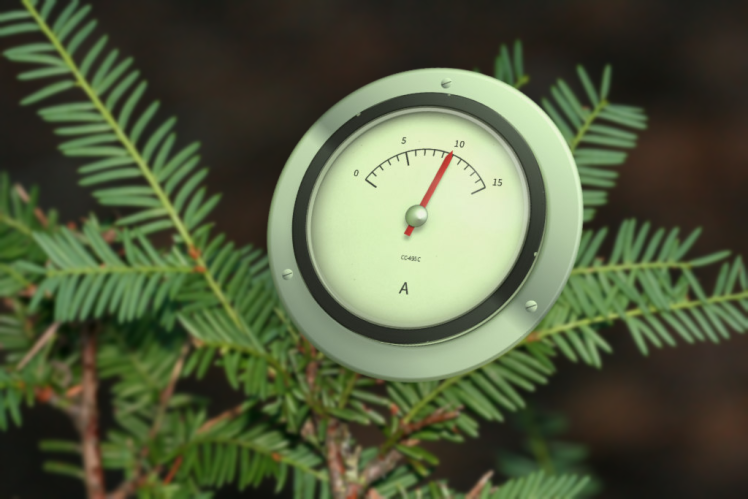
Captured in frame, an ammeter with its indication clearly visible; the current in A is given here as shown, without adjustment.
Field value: 10 A
